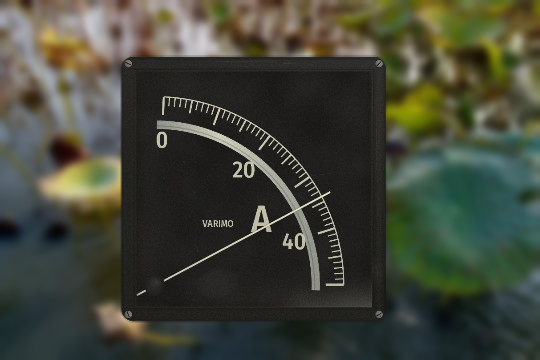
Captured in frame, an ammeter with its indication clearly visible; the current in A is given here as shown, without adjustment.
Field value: 34 A
